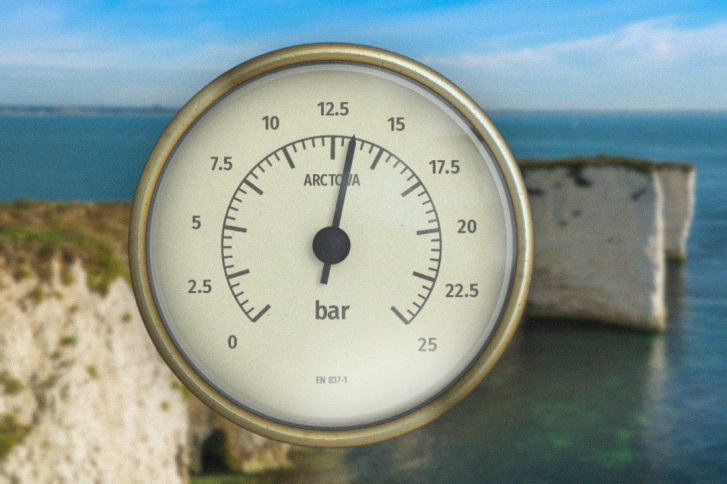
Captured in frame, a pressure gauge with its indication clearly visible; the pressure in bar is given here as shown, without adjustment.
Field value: 13.5 bar
